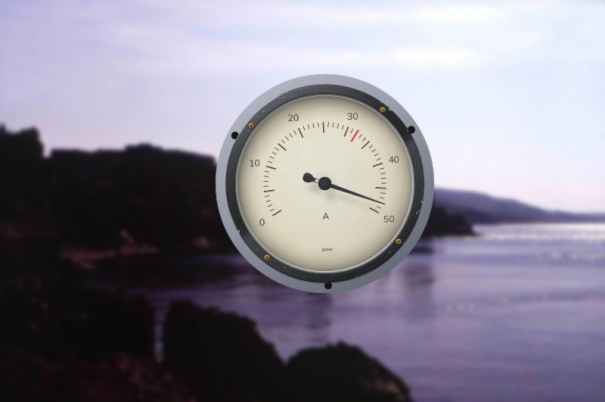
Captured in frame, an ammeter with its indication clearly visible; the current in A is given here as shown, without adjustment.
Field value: 48 A
